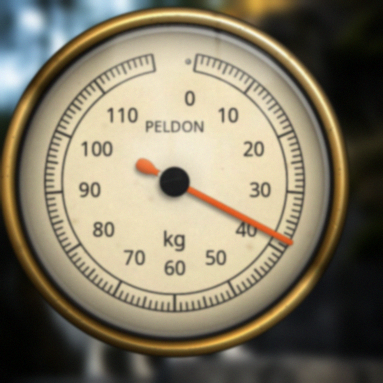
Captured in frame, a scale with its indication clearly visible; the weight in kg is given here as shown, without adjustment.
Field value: 38 kg
